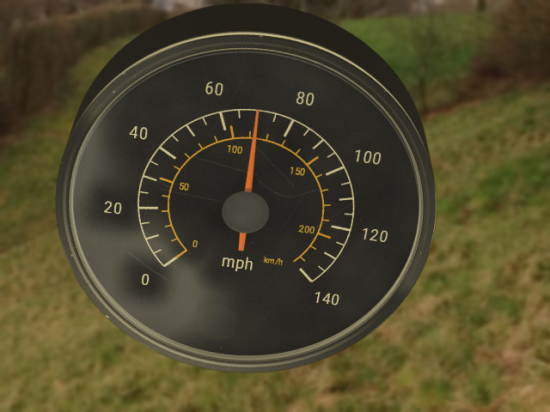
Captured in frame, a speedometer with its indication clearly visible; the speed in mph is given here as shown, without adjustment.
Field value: 70 mph
